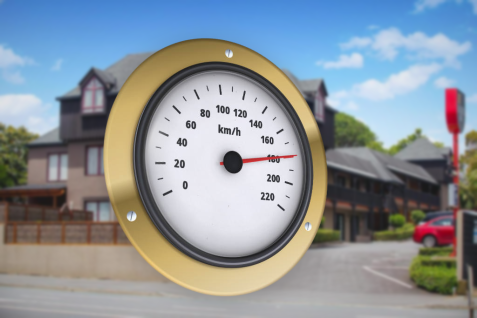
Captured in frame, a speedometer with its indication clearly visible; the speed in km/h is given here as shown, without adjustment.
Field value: 180 km/h
